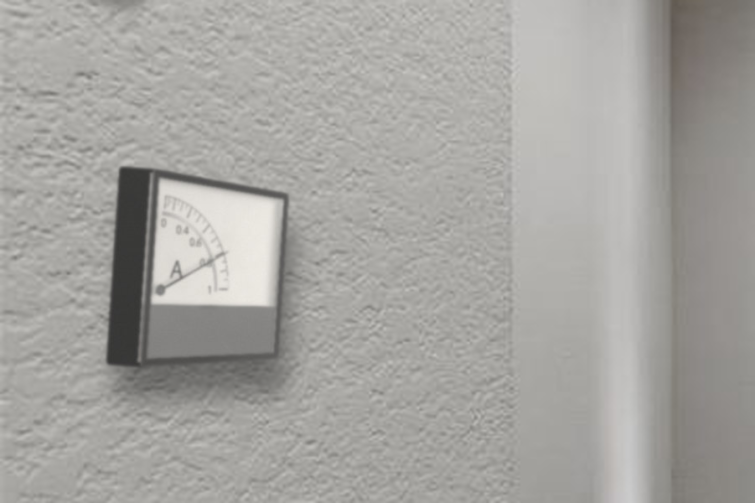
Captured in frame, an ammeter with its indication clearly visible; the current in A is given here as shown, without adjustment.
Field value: 0.8 A
